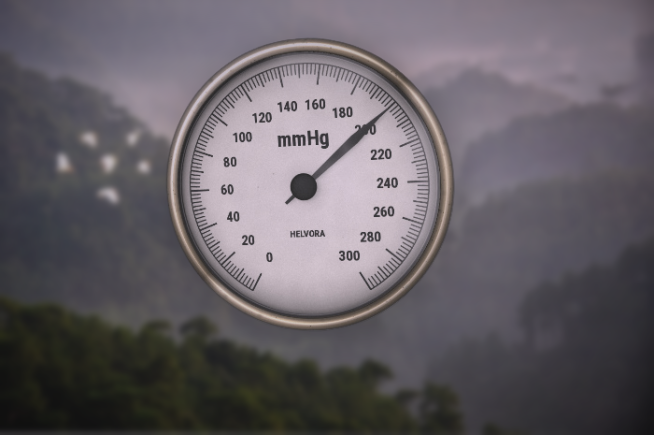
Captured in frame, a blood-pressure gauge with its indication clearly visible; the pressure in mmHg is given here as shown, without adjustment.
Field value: 200 mmHg
